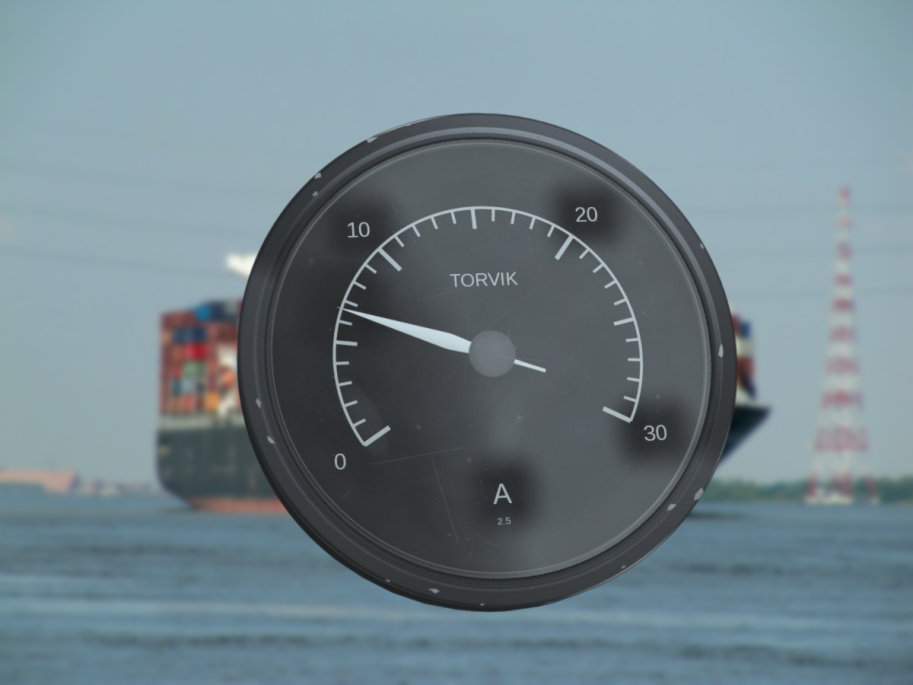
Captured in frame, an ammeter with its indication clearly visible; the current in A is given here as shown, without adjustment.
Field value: 6.5 A
